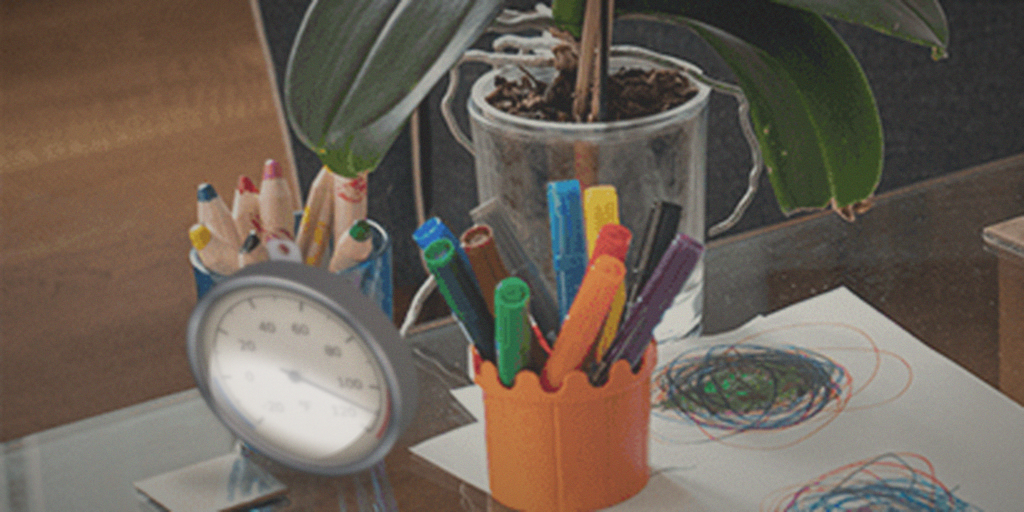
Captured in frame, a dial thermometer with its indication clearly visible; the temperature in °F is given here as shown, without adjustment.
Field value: 110 °F
